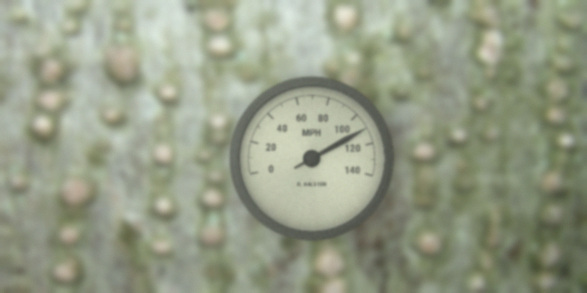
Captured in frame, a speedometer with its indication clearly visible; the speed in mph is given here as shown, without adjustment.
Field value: 110 mph
